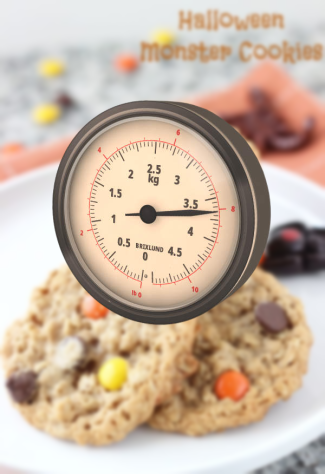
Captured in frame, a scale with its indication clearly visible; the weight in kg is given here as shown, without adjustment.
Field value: 3.65 kg
